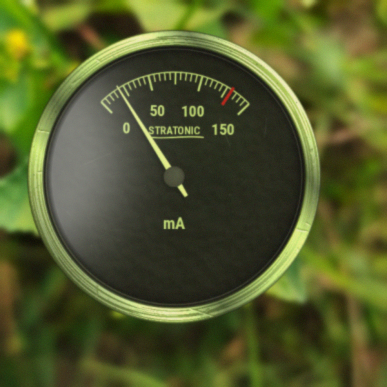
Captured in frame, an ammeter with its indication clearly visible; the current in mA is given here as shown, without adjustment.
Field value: 20 mA
